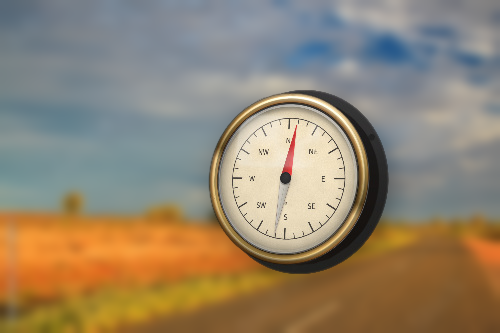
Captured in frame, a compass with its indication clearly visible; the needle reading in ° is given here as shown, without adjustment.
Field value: 10 °
